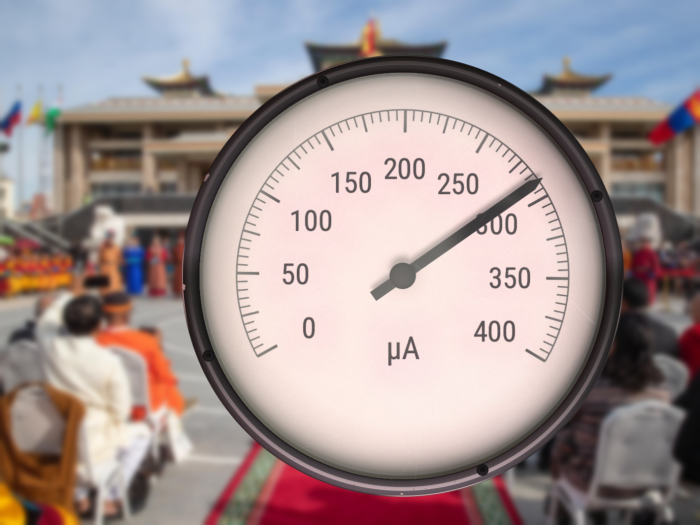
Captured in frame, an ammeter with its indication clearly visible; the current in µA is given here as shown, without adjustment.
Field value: 290 µA
